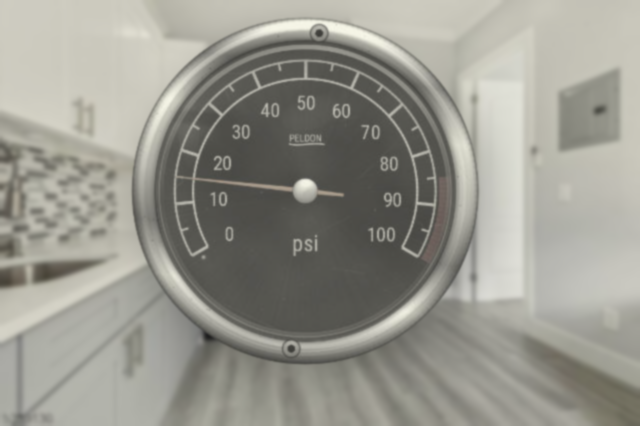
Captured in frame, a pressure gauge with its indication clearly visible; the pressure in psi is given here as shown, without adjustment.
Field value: 15 psi
